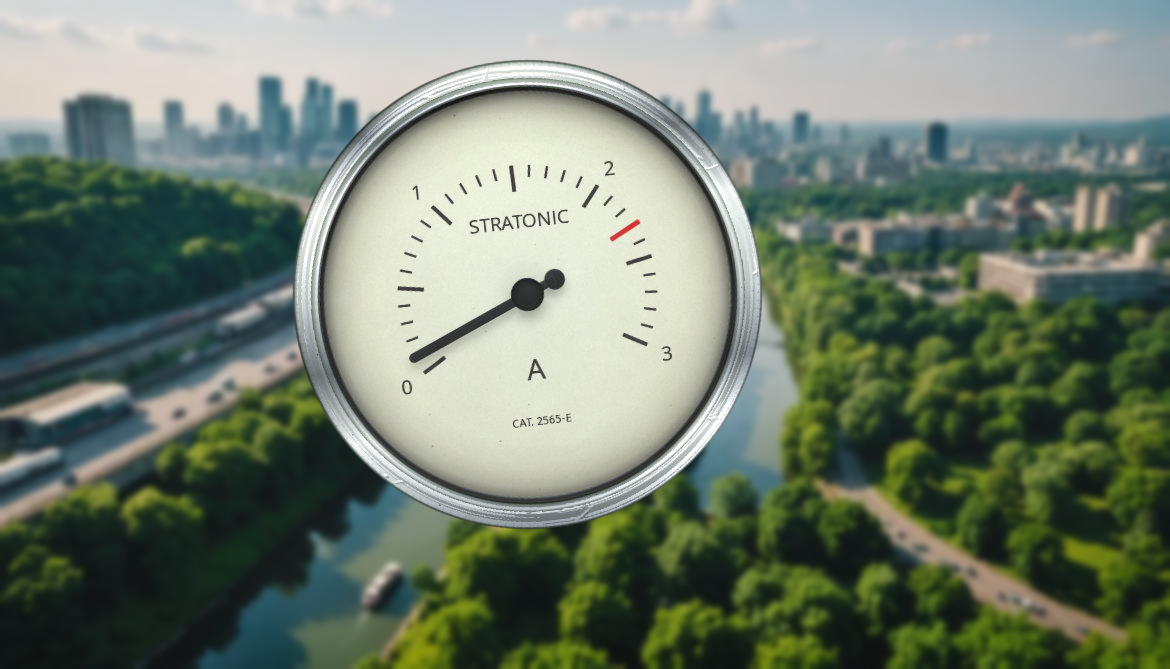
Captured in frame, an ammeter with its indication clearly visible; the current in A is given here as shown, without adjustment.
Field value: 0.1 A
